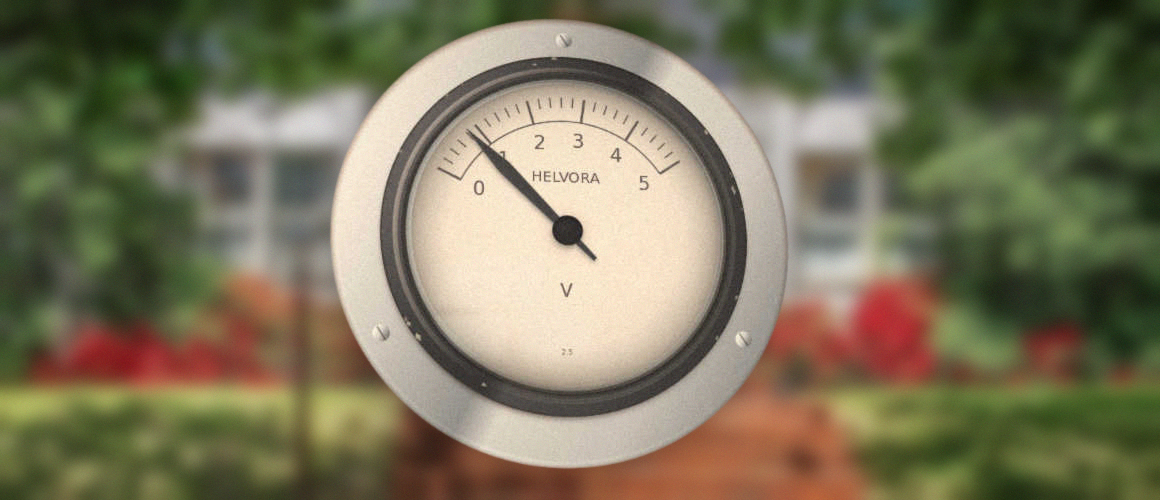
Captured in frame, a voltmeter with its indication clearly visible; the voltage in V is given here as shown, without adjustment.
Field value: 0.8 V
